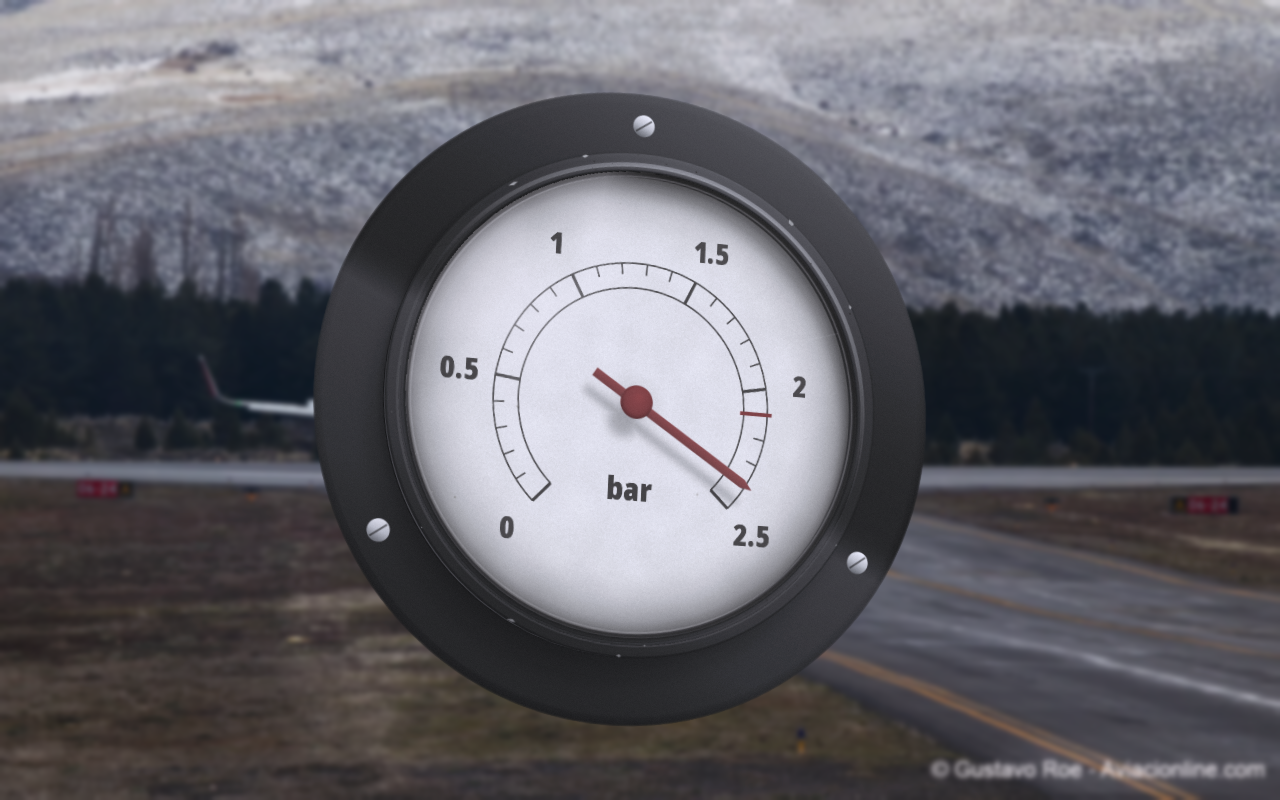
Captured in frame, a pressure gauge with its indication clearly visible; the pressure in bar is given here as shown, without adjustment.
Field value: 2.4 bar
